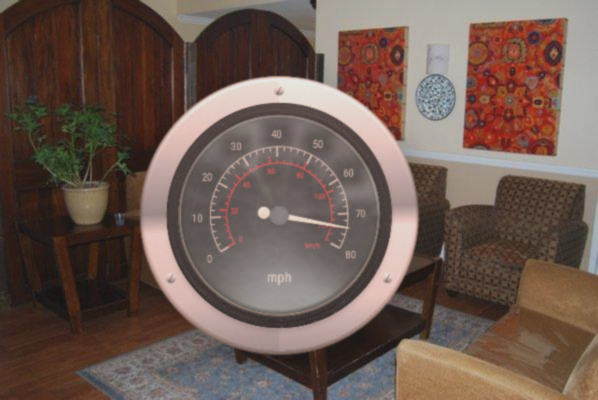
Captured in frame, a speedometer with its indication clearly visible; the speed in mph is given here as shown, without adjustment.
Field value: 74 mph
